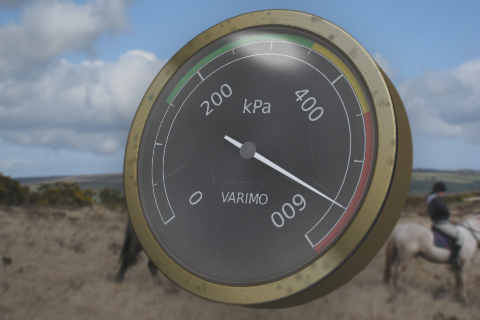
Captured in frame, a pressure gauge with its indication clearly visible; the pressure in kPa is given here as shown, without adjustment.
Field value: 550 kPa
